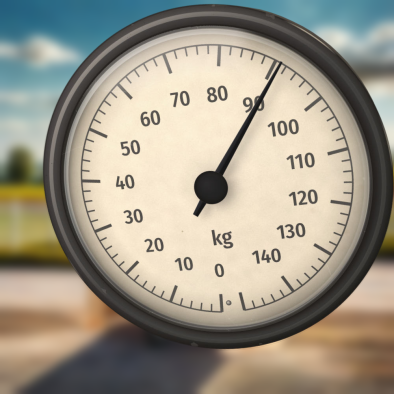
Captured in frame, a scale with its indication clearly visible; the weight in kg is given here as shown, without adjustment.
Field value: 91 kg
